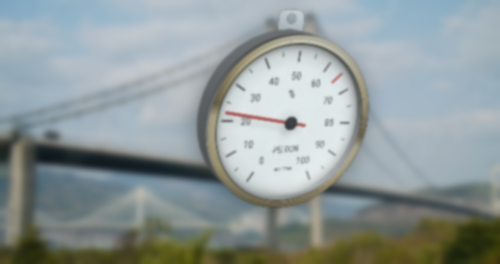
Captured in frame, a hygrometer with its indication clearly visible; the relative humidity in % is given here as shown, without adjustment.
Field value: 22.5 %
